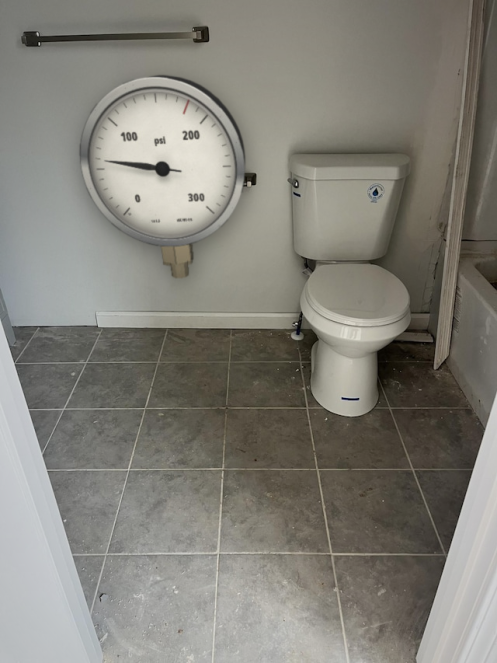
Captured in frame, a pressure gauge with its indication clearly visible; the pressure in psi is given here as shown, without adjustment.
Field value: 60 psi
